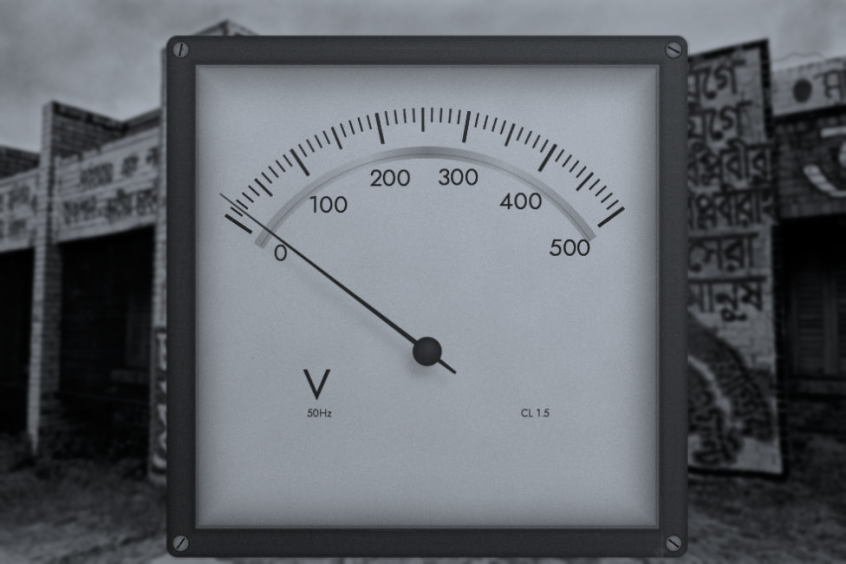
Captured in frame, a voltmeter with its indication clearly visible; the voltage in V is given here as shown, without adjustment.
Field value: 15 V
